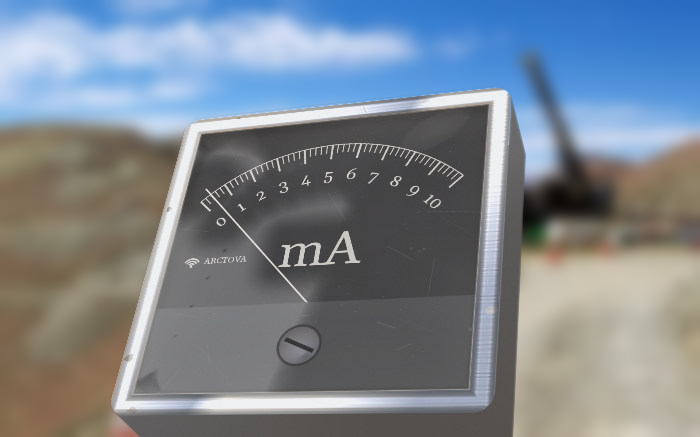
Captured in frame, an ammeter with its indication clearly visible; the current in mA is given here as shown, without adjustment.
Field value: 0.4 mA
